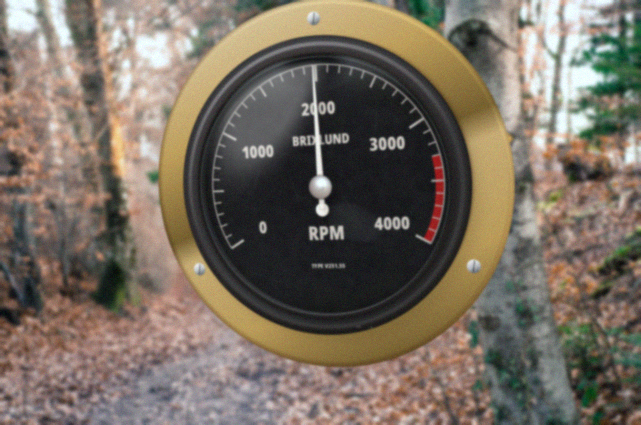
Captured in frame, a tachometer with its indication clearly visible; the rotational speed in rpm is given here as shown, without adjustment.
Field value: 2000 rpm
